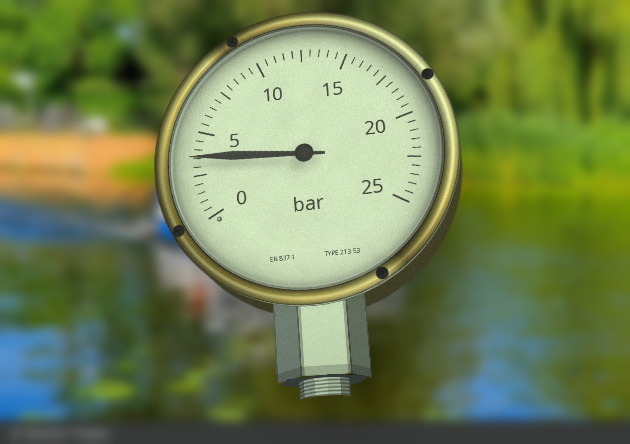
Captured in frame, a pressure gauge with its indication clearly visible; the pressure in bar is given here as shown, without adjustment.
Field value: 3.5 bar
